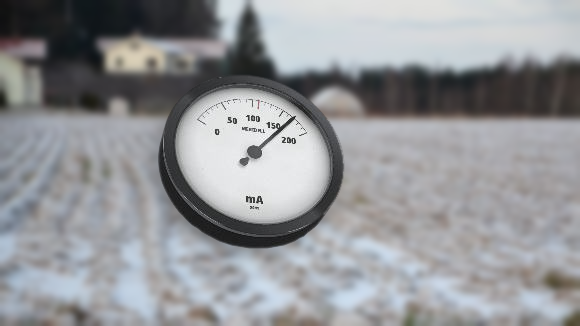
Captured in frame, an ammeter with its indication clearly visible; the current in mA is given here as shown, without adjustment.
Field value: 170 mA
